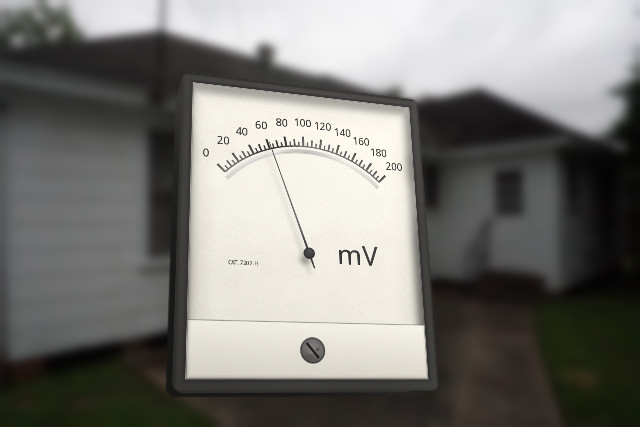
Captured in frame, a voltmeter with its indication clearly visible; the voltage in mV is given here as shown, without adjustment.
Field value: 60 mV
